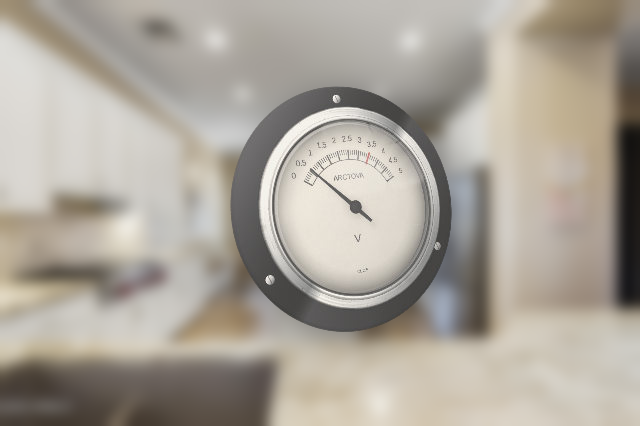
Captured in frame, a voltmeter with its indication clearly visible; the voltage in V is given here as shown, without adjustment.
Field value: 0.5 V
